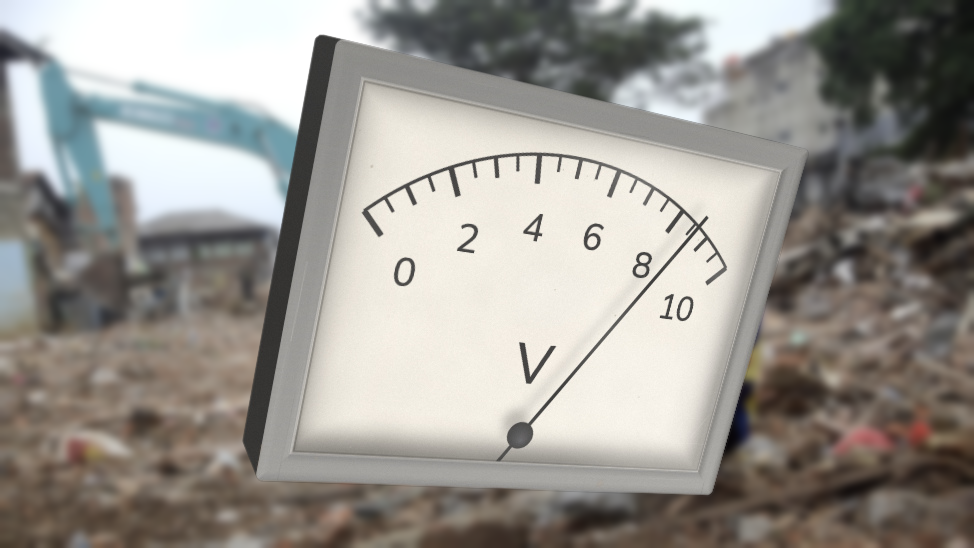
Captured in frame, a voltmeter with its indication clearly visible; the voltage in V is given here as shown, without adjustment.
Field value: 8.5 V
